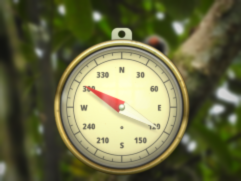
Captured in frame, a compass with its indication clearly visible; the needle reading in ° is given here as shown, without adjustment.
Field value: 300 °
